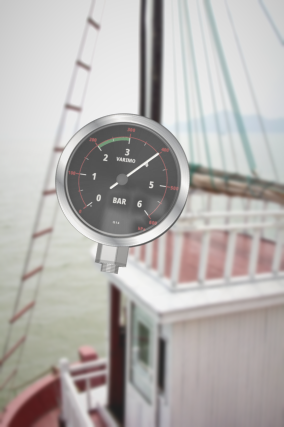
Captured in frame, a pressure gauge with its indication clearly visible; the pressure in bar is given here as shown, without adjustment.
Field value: 4 bar
